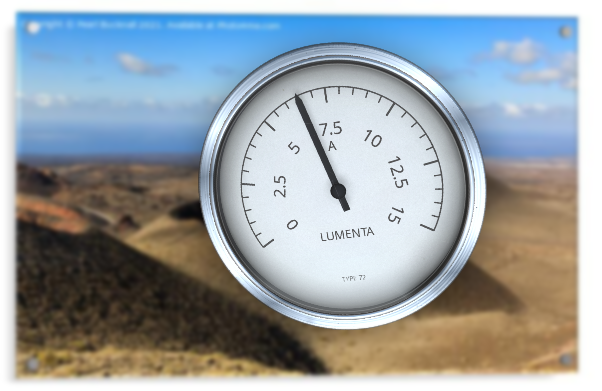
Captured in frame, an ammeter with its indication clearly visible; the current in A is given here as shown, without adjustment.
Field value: 6.5 A
